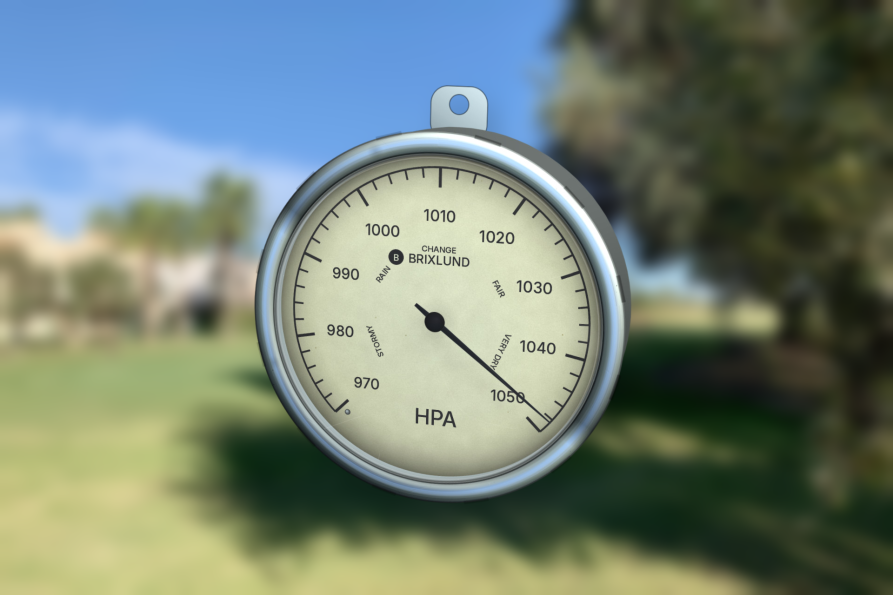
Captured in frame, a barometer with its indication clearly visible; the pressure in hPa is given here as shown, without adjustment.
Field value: 1048 hPa
